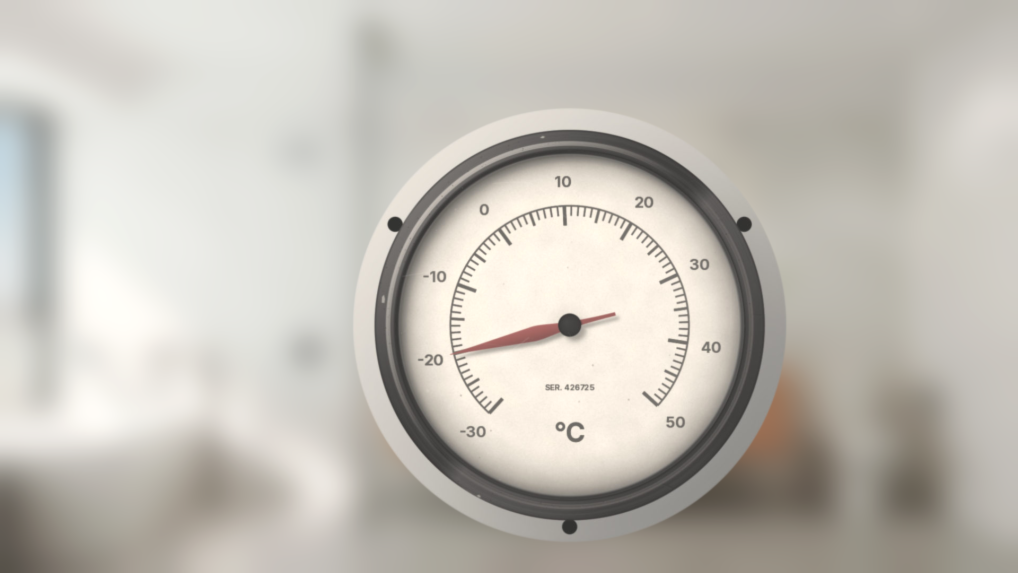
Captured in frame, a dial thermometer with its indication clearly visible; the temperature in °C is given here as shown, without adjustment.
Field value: -20 °C
